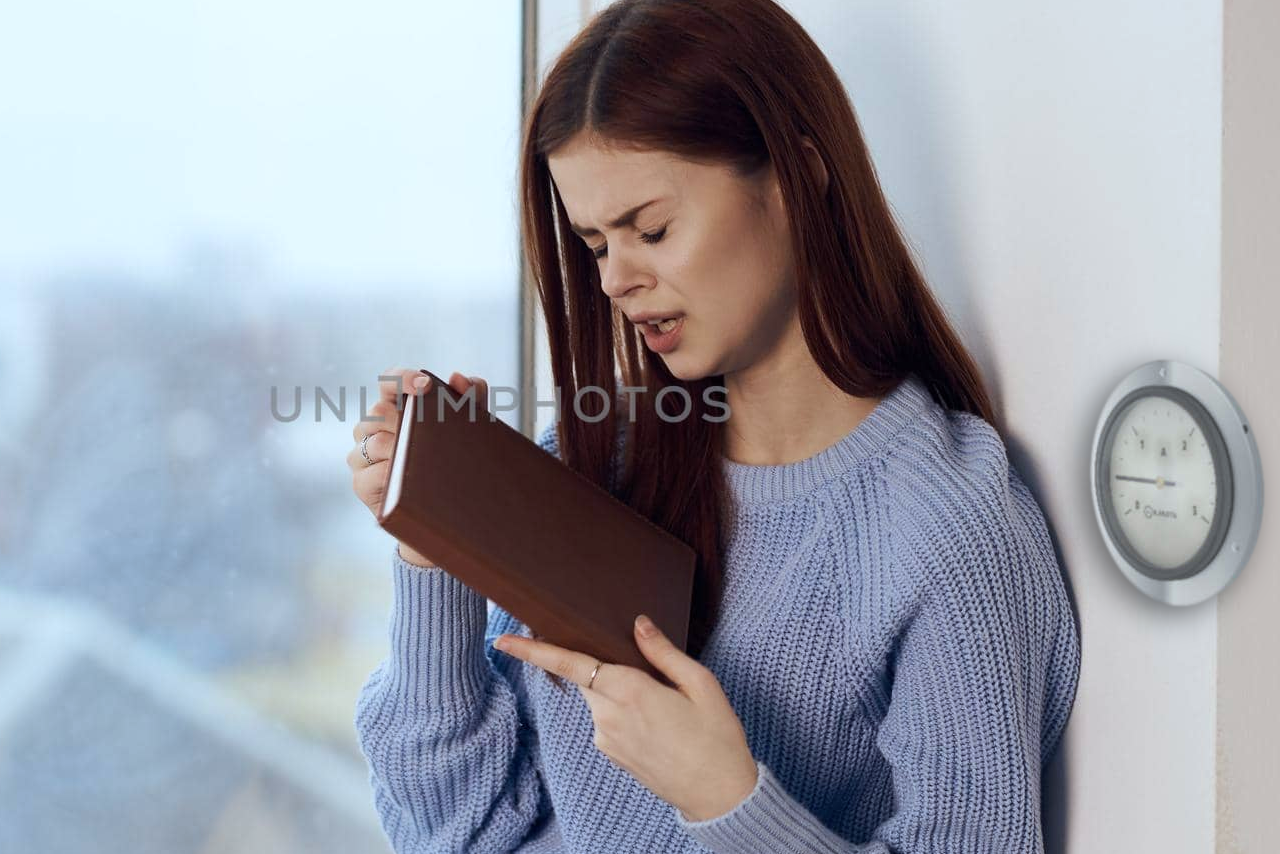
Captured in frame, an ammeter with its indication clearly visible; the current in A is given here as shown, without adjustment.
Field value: 0.4 A
